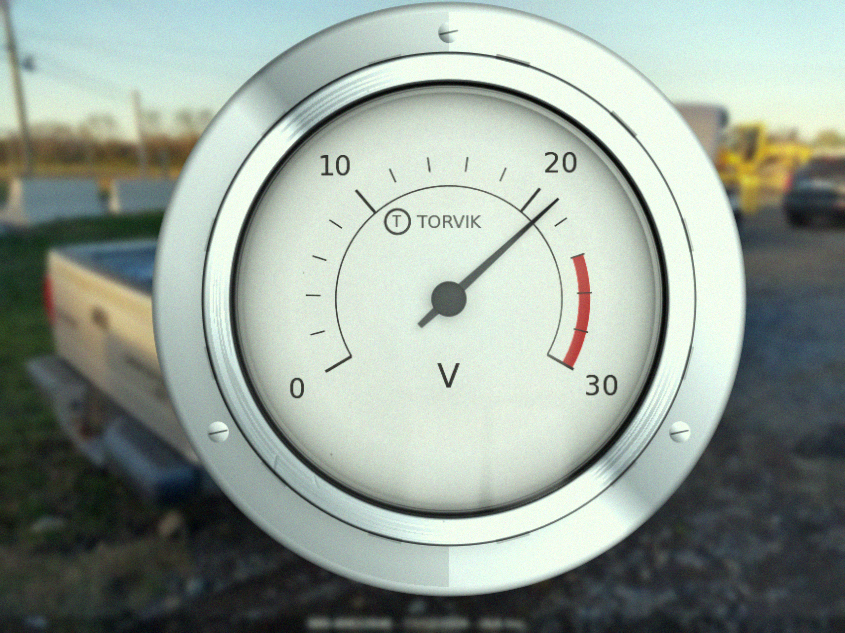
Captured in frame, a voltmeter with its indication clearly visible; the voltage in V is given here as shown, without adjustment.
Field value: 21 V
